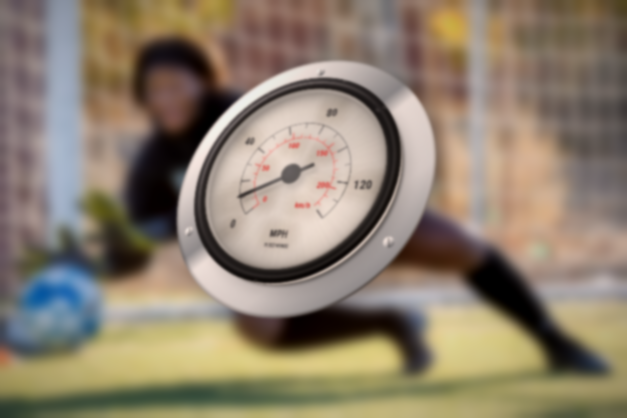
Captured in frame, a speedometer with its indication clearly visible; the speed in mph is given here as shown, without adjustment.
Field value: 10 mph
